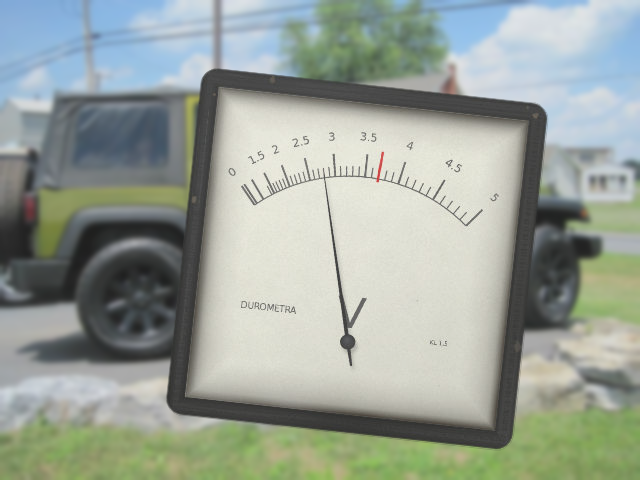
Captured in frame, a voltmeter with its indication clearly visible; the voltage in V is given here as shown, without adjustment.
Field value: 2.8 V
